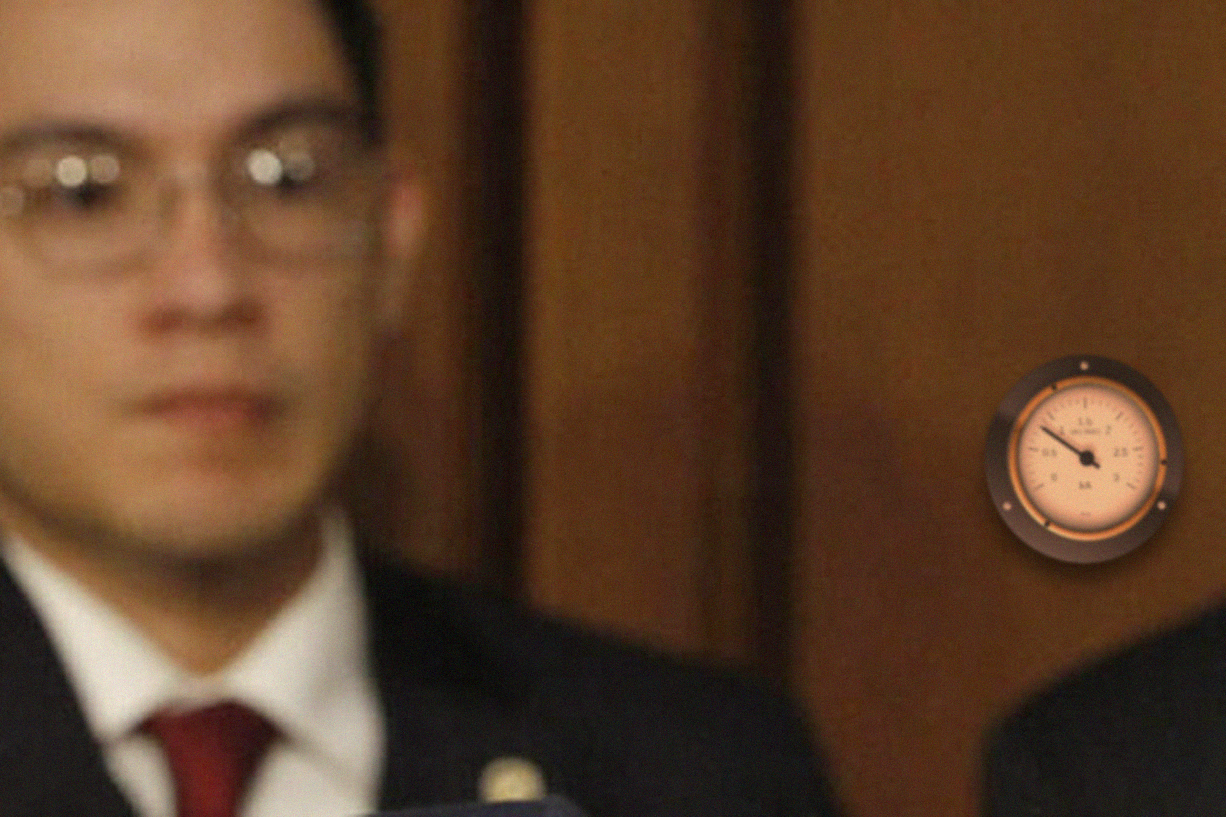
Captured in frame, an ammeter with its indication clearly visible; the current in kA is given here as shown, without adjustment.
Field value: 0.8 kA
